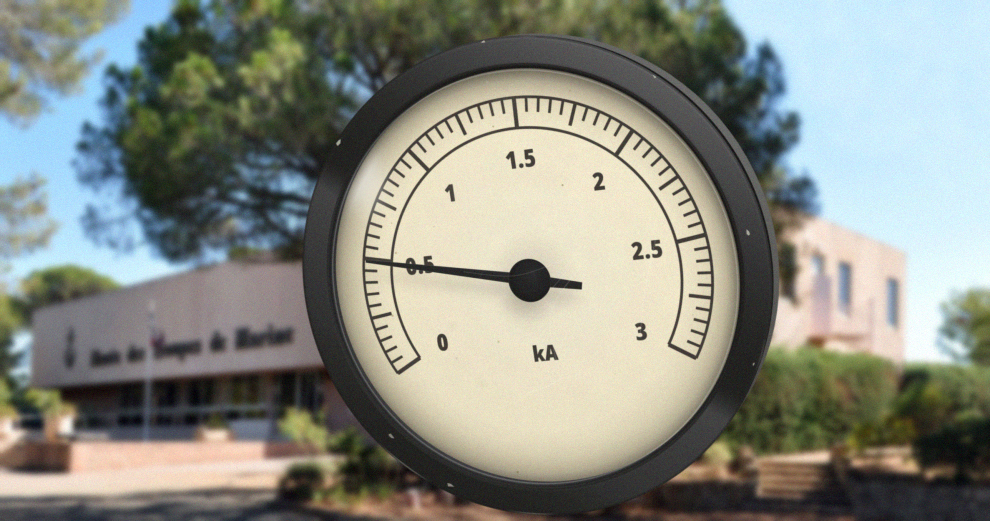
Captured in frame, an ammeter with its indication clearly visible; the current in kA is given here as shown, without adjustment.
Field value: 0.5 kA
